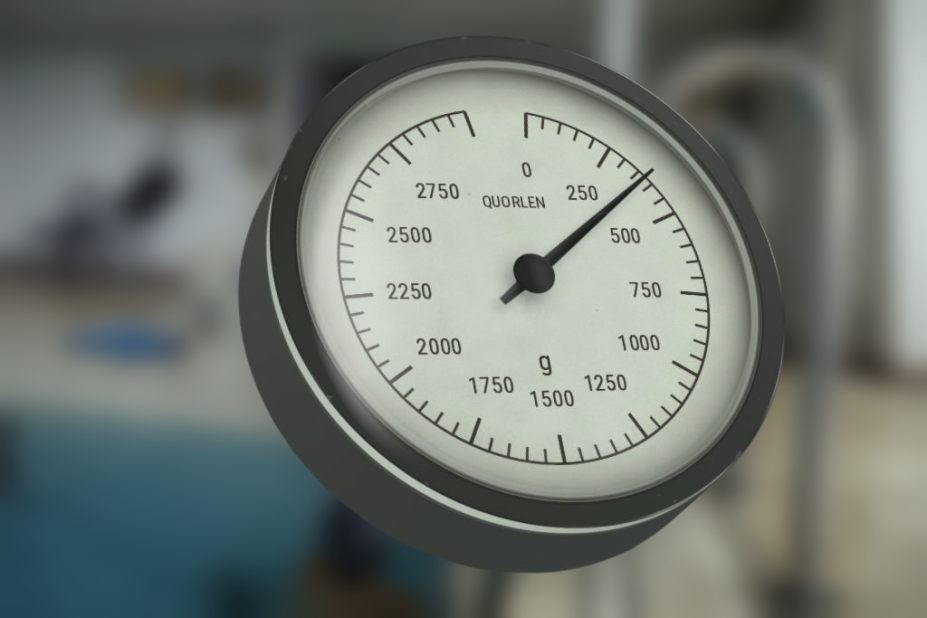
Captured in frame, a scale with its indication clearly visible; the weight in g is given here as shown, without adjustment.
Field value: 375 g
